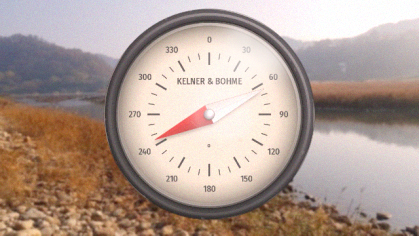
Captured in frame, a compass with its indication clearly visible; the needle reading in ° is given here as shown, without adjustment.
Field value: 245 °
